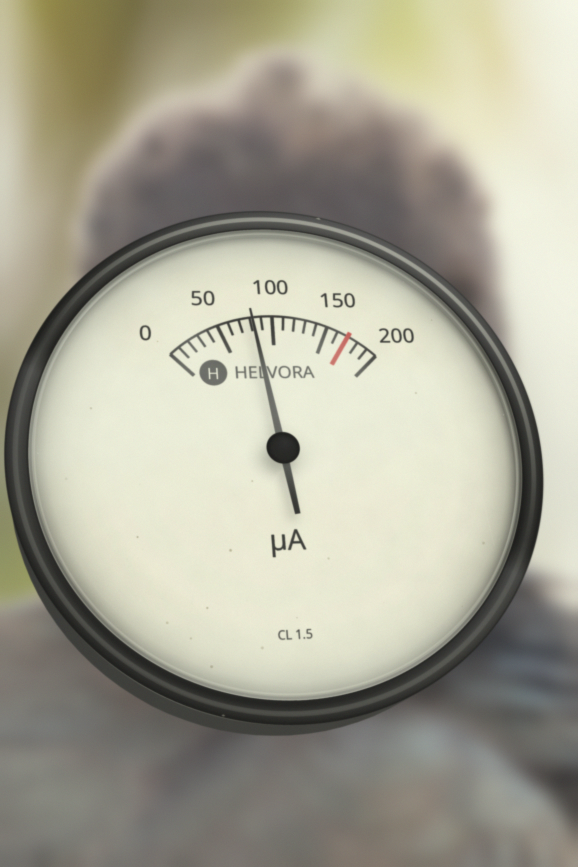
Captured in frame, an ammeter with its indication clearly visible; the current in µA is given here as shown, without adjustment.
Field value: 80 µA
